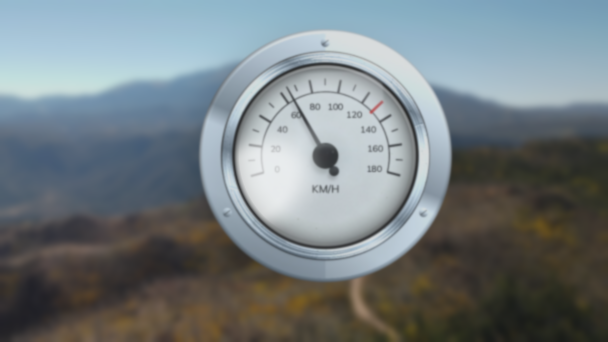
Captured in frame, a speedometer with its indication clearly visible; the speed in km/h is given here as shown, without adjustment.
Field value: 65 km/h
